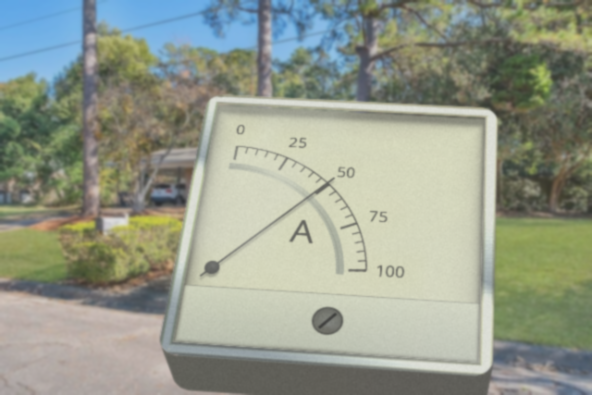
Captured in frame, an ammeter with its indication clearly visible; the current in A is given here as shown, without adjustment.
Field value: 50 A
